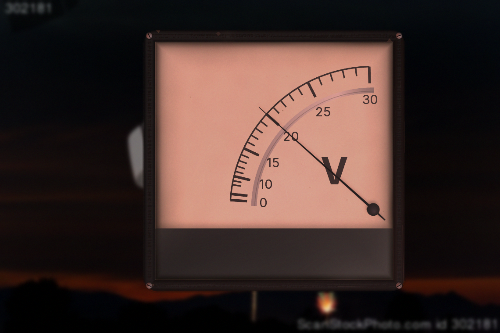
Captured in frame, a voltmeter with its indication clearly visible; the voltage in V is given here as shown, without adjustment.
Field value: 20 V
